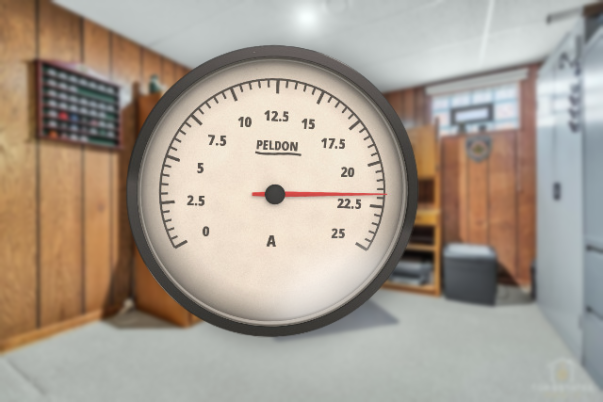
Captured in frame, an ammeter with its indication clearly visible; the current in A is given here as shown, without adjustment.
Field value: 21.75 A
